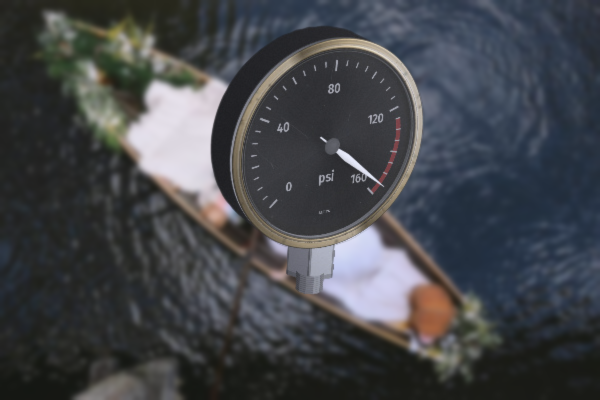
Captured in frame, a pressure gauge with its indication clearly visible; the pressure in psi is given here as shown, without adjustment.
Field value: 155 psi
